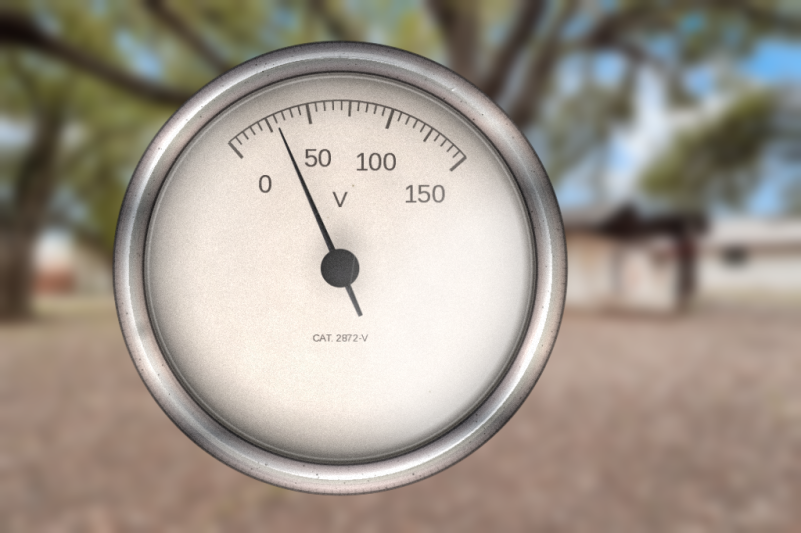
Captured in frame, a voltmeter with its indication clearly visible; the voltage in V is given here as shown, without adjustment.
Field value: 30 V
